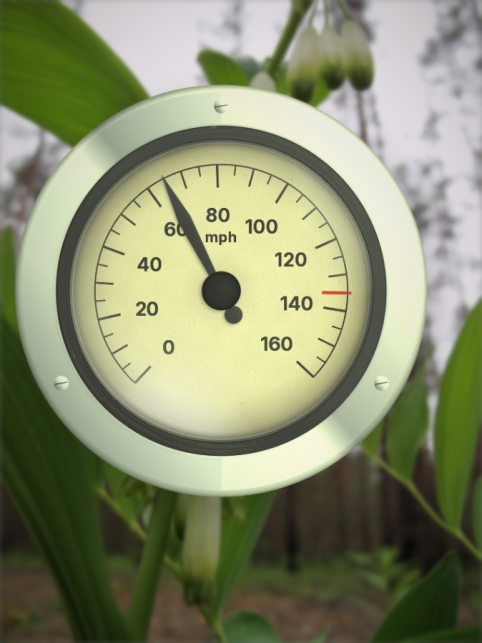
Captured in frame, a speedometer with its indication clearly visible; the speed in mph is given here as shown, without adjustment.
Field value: 65 mph
